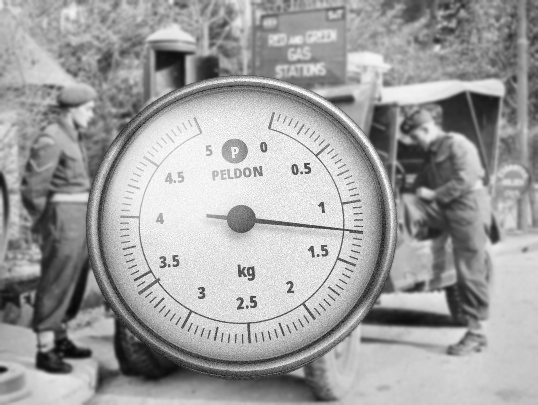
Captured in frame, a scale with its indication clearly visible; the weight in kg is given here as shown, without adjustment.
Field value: 1.25 kg
